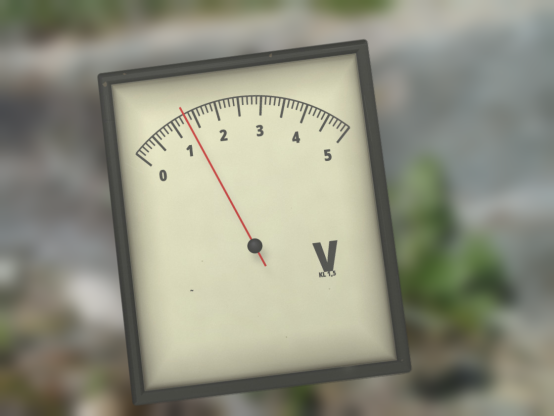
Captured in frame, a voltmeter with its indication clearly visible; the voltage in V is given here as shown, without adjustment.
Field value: 1.3 V
